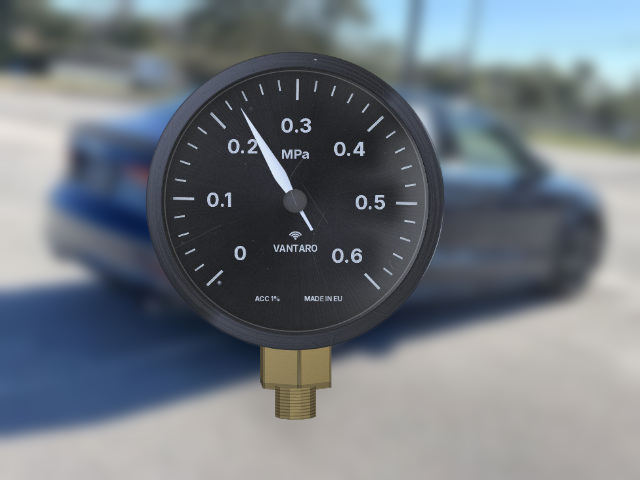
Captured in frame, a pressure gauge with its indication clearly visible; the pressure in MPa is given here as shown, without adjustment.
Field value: 0.23 MPa
